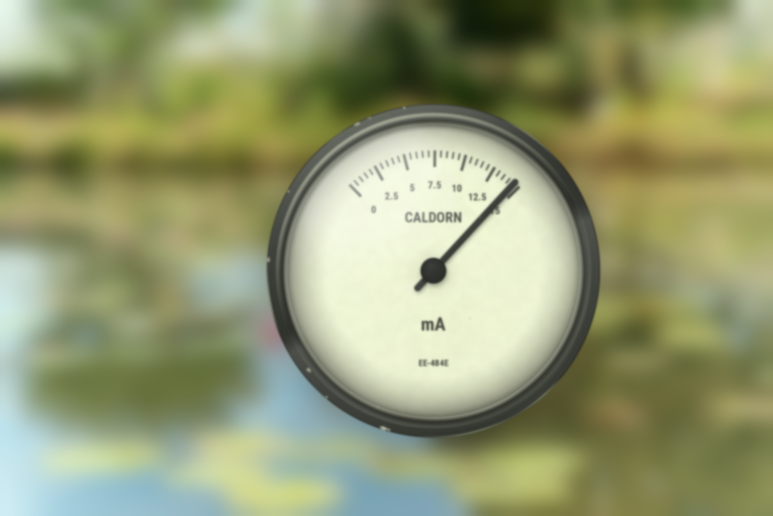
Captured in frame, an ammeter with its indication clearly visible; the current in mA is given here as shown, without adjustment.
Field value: 14.5 mA
